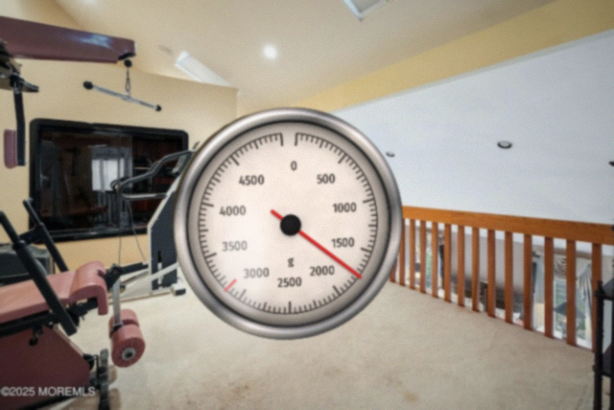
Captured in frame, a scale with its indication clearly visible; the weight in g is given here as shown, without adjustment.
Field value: 1750 g
